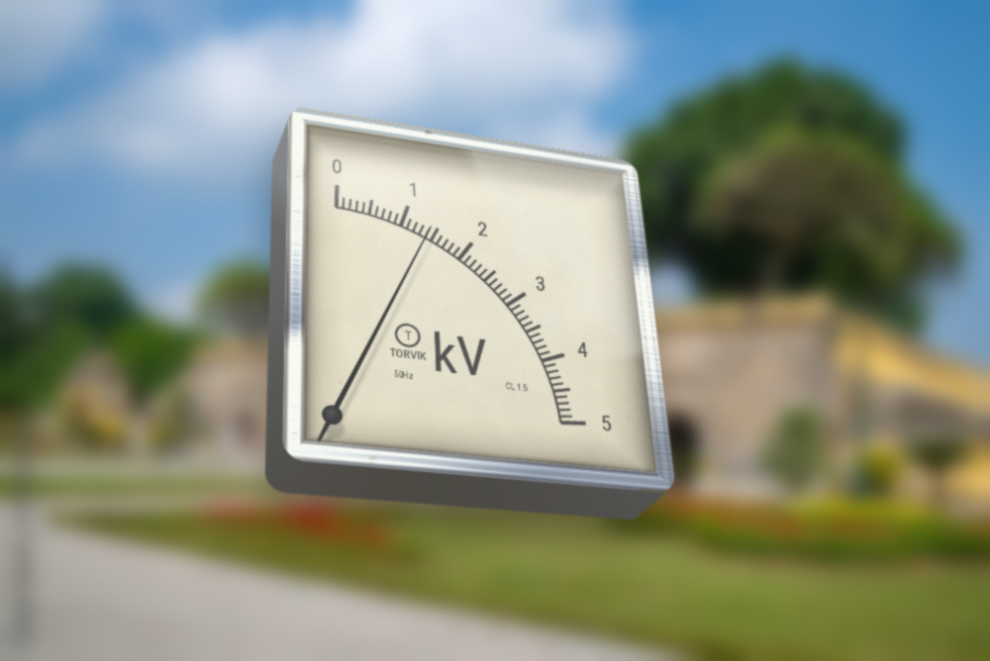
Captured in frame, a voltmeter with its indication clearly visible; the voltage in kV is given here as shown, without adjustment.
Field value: 1.4 kV
